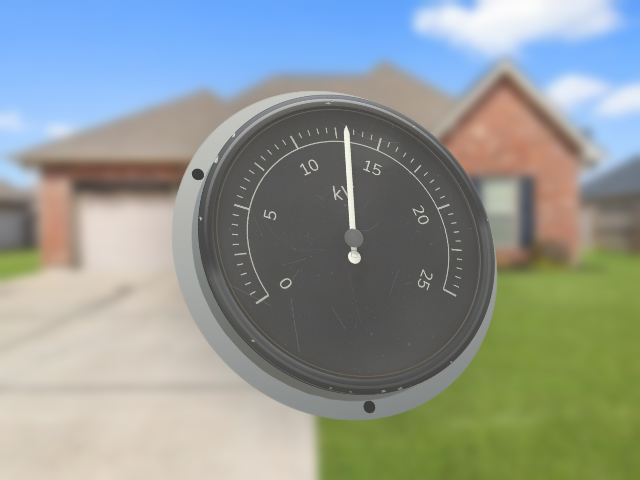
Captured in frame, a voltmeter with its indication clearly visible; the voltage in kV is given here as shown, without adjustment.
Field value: 13 kV
